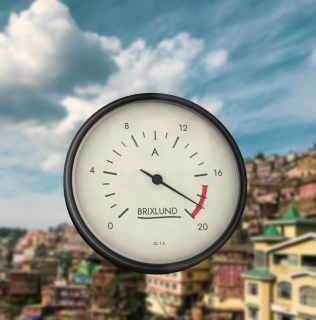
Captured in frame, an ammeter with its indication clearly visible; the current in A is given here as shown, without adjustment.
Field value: 19 A
